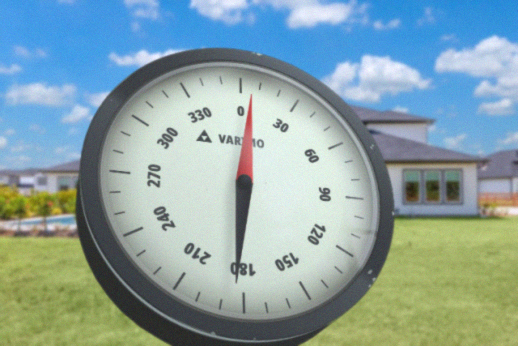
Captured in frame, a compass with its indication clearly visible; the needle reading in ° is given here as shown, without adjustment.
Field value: 5 °
